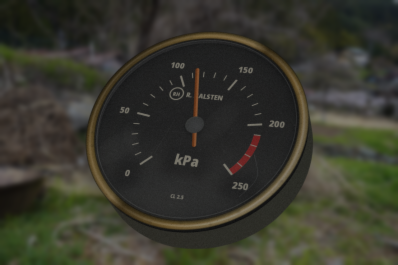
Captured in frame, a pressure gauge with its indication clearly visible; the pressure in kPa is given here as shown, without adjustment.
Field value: 115 kPa
